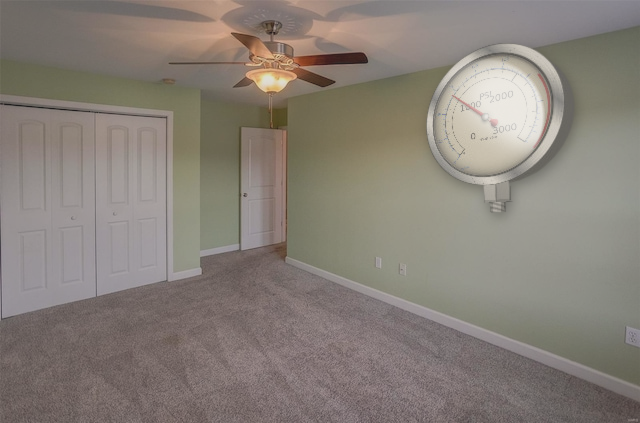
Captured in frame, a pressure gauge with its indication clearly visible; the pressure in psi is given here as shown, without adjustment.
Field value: 1000 psi
